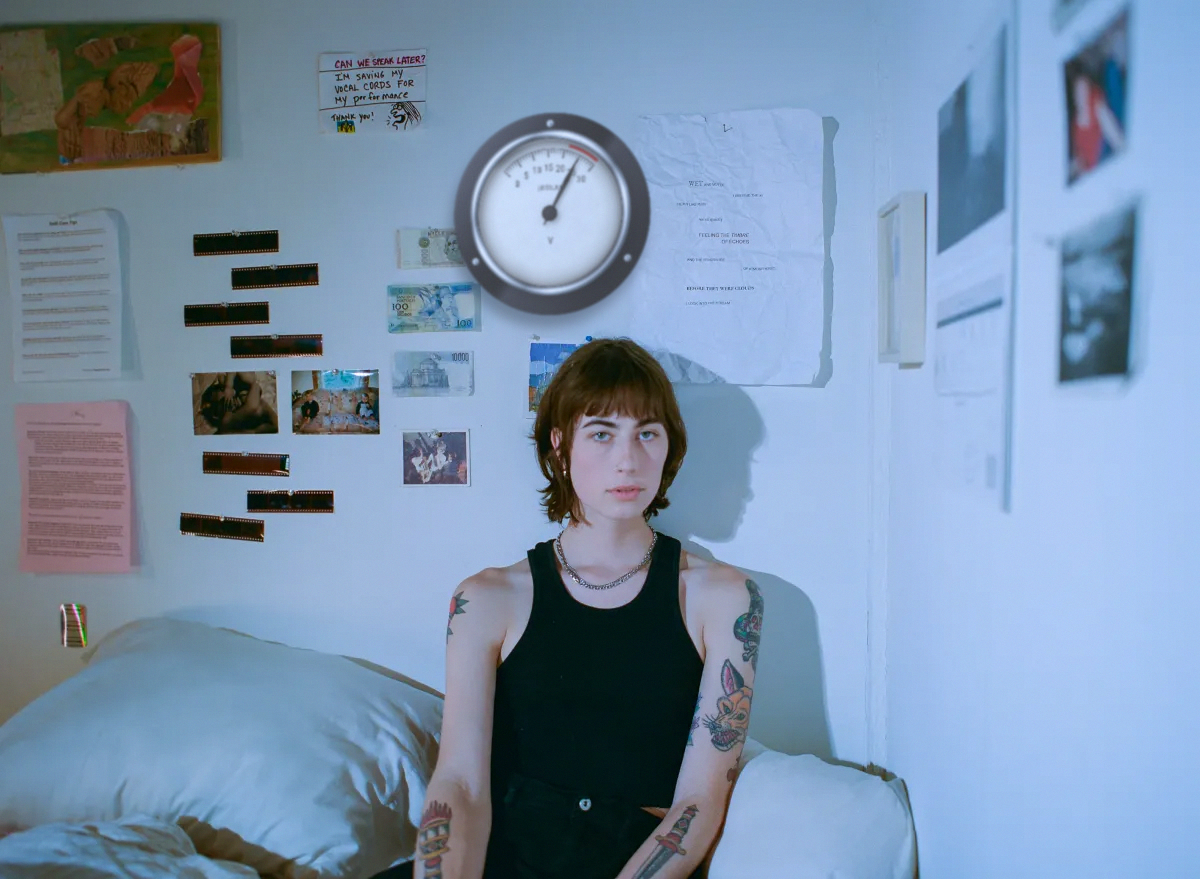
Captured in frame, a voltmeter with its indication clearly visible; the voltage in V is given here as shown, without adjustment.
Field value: 25 V
